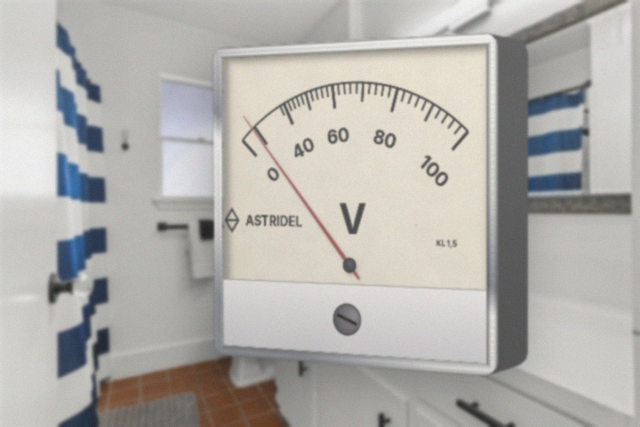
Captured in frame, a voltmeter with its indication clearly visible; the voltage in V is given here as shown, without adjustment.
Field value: 20 V
